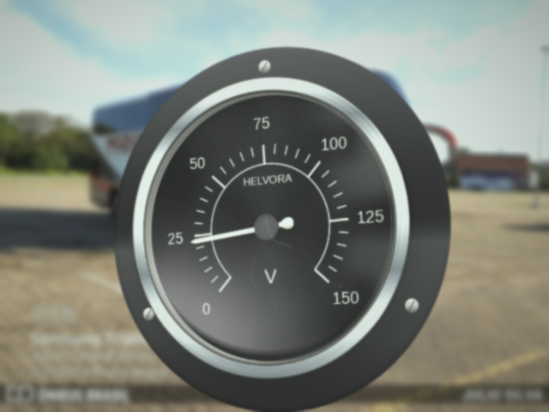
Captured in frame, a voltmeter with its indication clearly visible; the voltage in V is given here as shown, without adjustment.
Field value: 22.5 V
